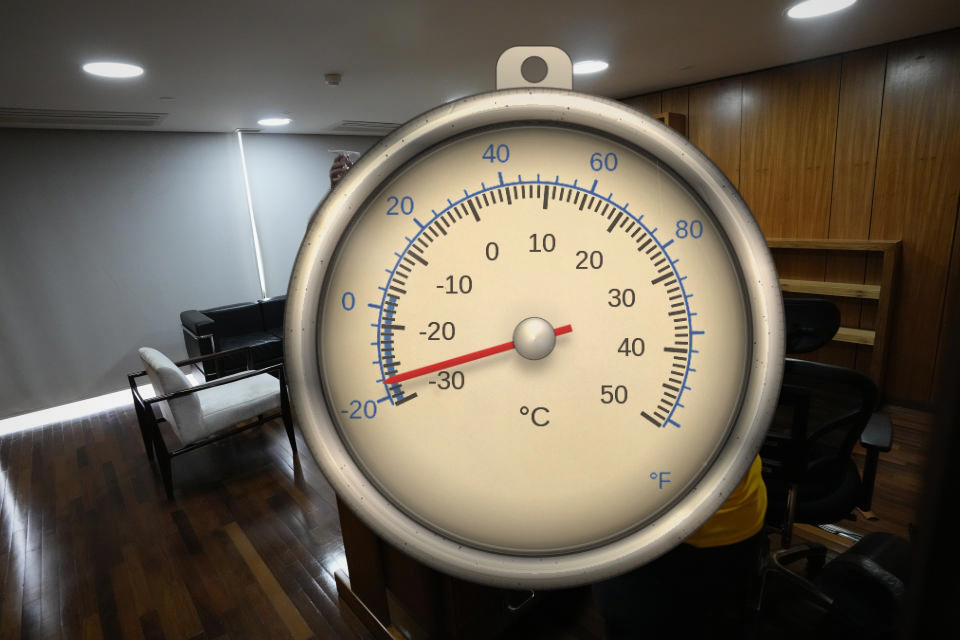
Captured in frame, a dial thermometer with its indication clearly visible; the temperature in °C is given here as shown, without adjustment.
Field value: -27 °C
